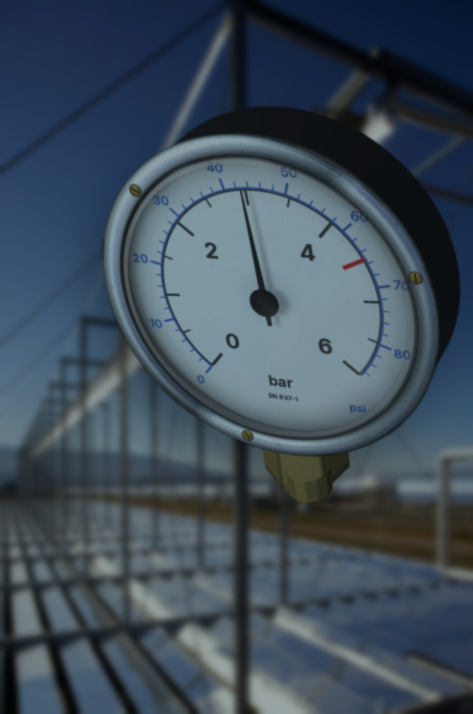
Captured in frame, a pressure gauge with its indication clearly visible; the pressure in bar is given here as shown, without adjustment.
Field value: 3 bar
